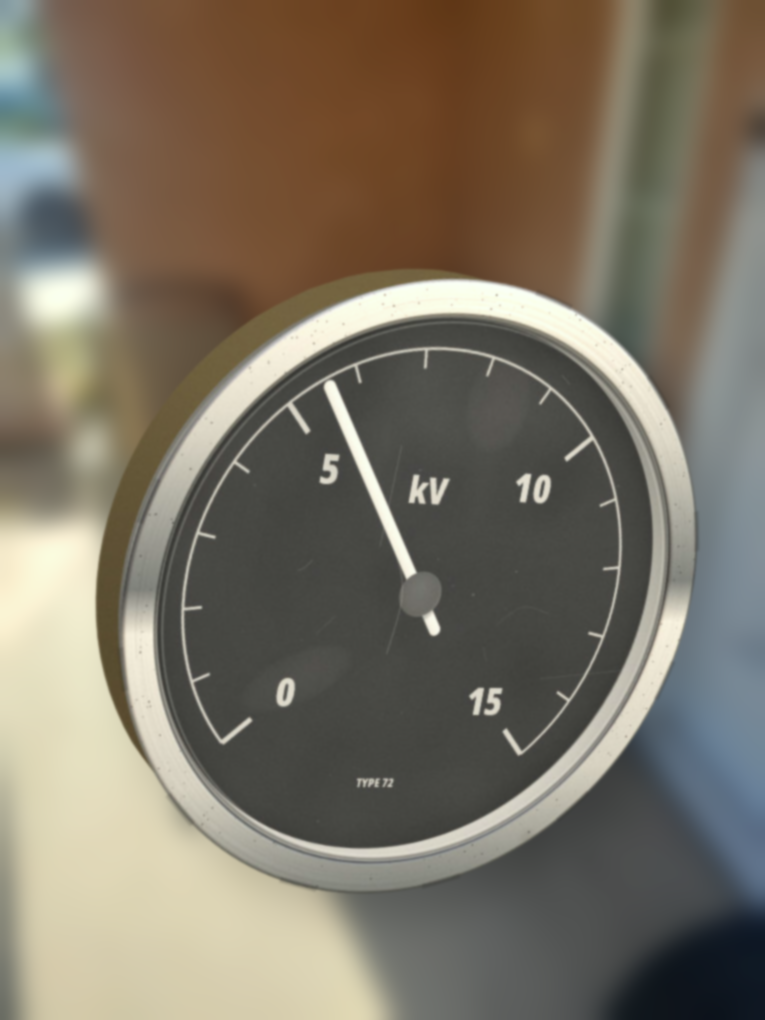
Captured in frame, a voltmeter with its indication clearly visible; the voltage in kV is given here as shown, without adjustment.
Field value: 5.5 kV
